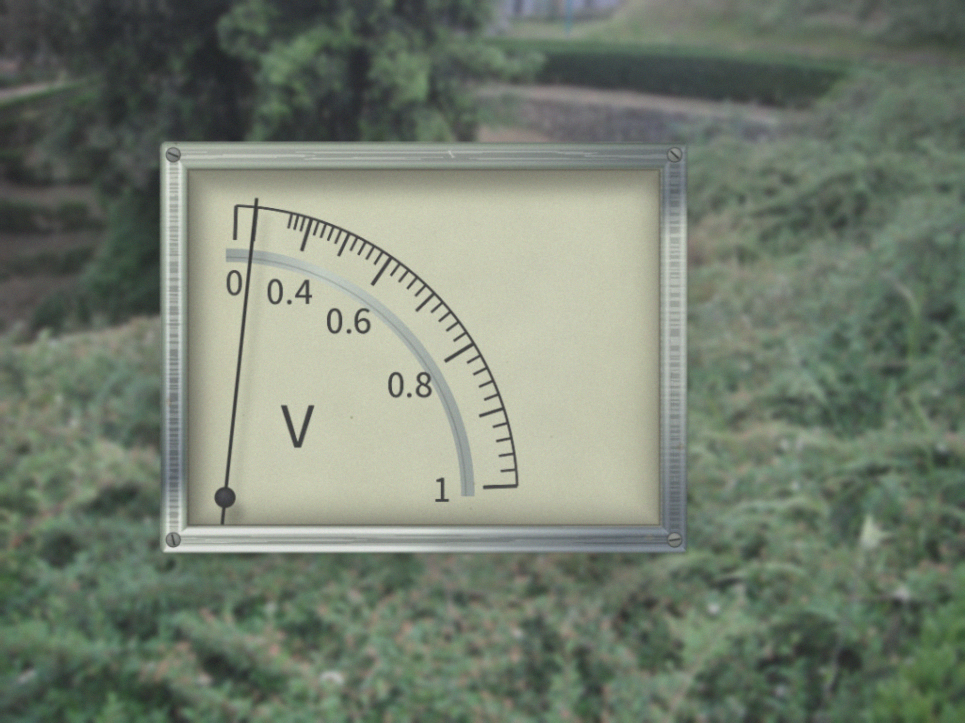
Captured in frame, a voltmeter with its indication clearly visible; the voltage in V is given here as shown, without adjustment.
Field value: 0.2 V
